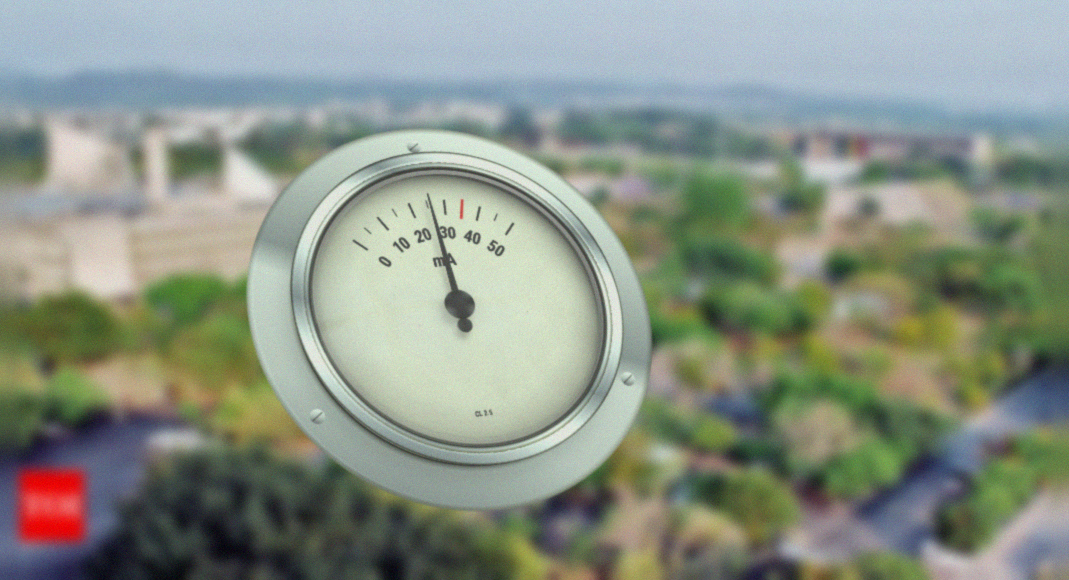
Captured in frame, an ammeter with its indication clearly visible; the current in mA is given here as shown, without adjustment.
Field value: 25 mA
